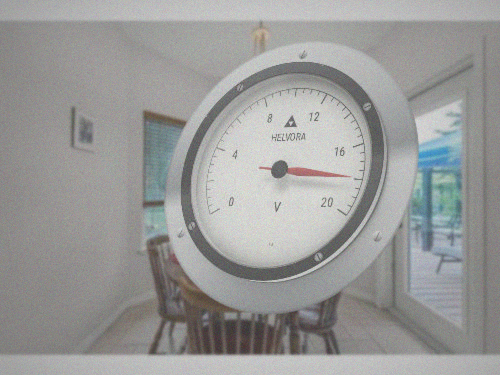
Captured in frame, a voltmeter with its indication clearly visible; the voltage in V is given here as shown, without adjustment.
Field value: 18 V
